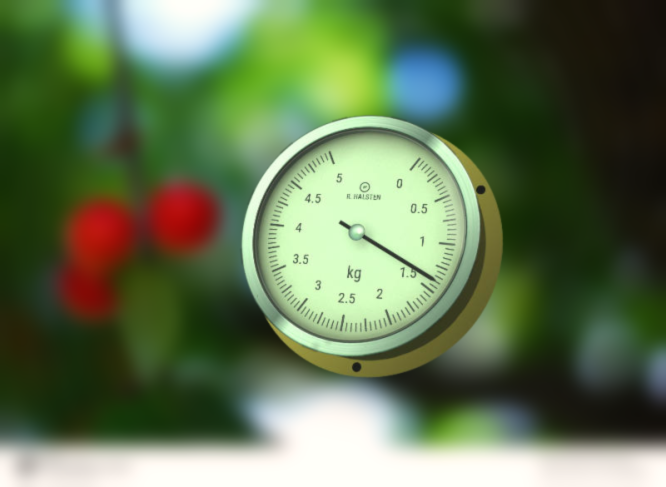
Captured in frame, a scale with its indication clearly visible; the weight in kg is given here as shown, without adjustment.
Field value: 1.4 kg
